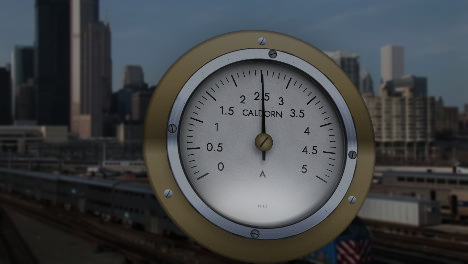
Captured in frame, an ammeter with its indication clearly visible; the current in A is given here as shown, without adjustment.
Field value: 2.5 A
